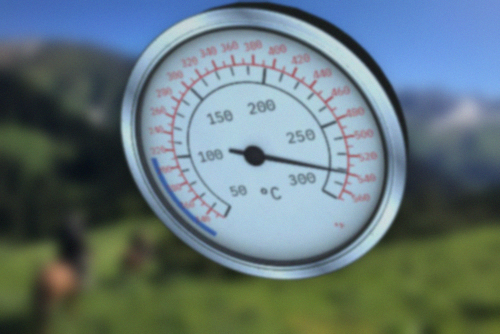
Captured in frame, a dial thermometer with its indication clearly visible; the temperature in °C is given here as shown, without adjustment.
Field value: 280 °C
